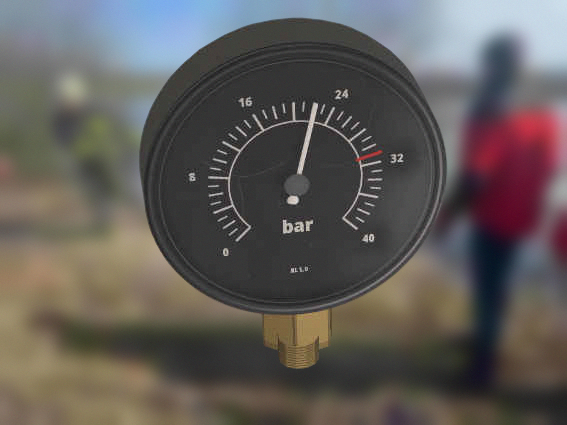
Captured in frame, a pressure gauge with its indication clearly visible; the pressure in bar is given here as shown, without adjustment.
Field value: 22 bar
